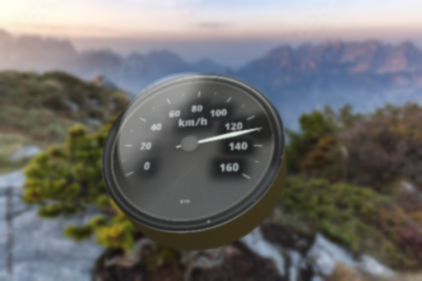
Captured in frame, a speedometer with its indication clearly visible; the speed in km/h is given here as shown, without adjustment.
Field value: 130 km/h
